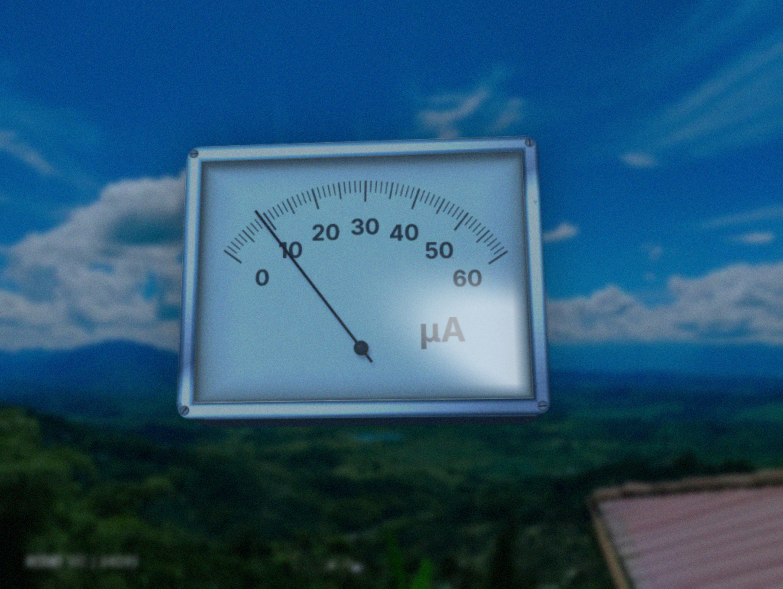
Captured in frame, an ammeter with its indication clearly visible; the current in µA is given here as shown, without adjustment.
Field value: 9 µA
